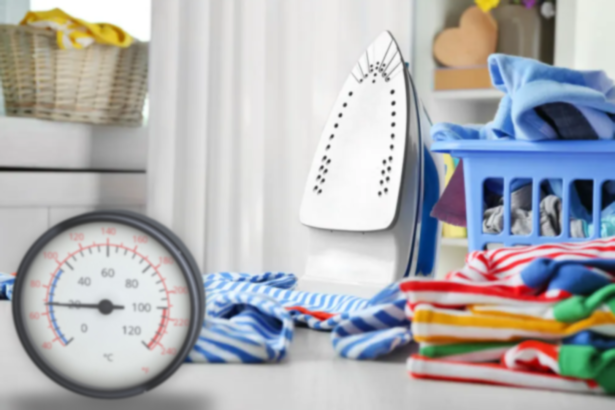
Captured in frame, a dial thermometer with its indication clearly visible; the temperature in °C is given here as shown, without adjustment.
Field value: 20 °C
